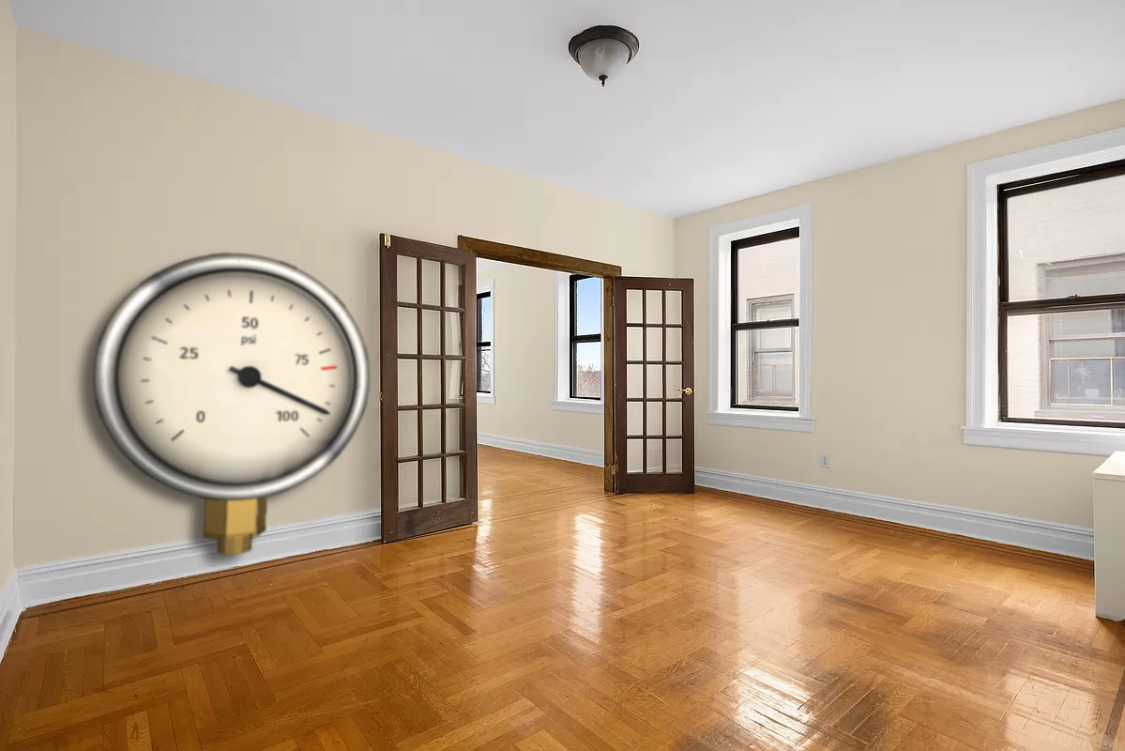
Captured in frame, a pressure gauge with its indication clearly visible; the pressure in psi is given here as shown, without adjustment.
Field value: 92.5 psi
